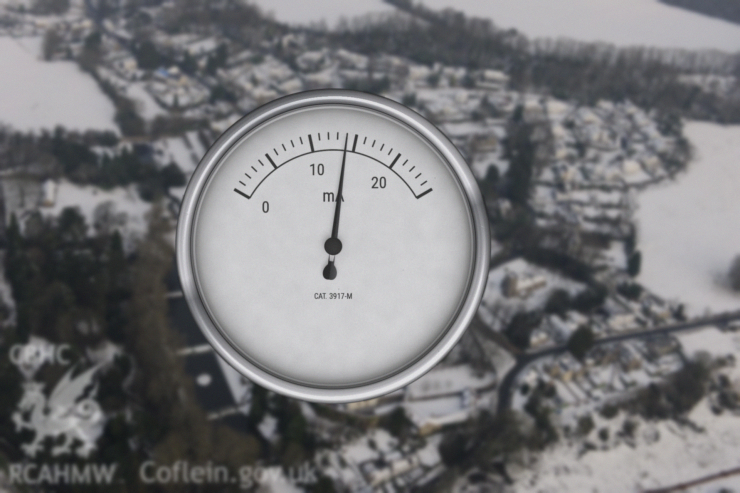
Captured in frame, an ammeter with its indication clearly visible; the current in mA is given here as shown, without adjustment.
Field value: 14 mA
